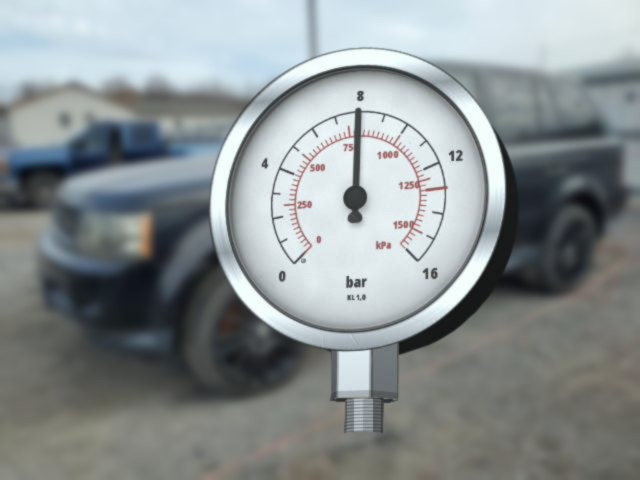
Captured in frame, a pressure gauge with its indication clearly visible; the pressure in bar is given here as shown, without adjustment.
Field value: 8 bar
